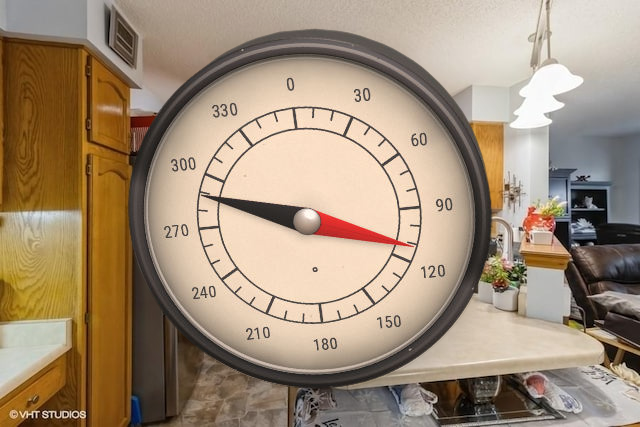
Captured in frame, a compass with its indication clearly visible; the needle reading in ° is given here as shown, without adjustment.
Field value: 110 °
